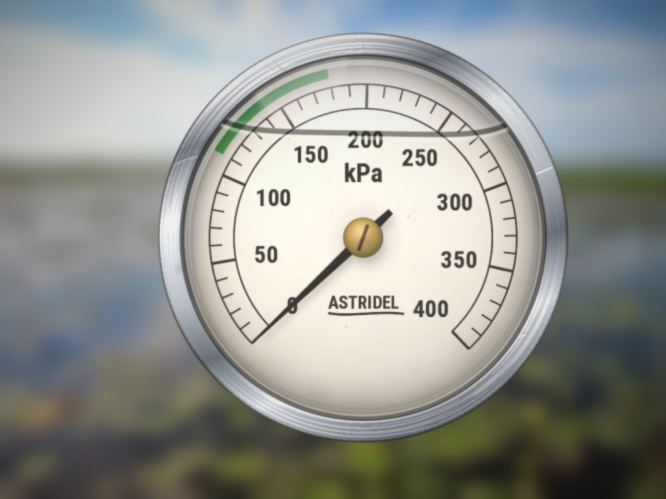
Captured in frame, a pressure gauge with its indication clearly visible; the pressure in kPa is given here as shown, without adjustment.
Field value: 0 kPa
